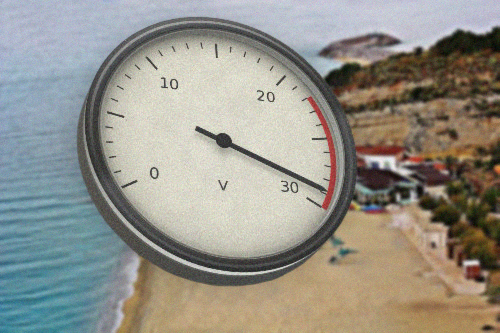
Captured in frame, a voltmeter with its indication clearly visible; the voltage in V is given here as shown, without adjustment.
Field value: 29 V
